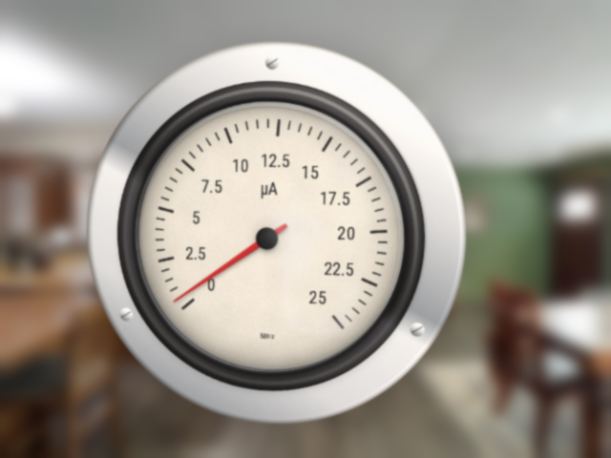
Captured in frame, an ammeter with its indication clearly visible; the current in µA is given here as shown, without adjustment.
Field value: 0.5 µA
